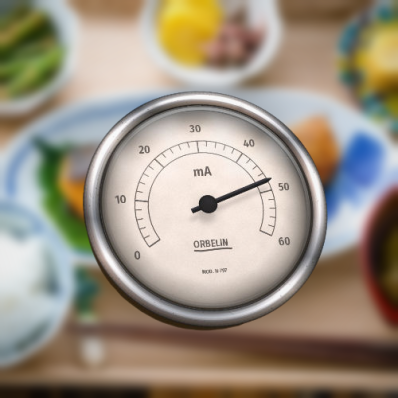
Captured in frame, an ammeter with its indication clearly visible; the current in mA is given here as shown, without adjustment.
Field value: 48 mA
